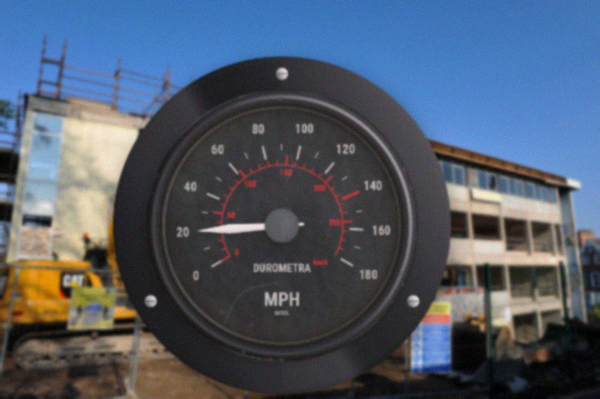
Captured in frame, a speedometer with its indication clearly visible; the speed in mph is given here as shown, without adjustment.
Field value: 20 mph
